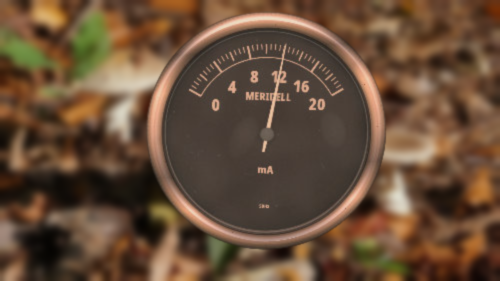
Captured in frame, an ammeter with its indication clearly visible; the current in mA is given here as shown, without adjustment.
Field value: 12 mA
